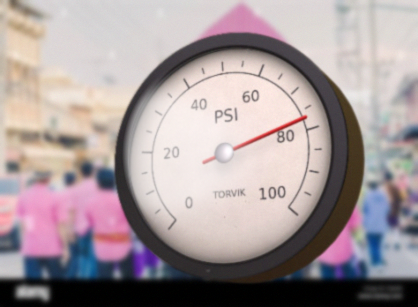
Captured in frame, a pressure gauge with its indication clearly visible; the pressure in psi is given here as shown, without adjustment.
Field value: 77.5 psi
